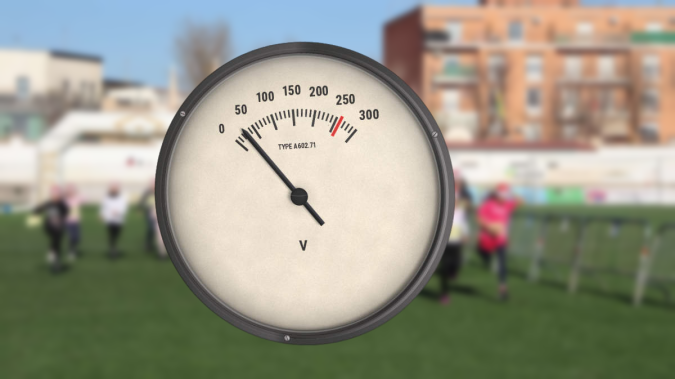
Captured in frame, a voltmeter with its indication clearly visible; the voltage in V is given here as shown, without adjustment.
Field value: 30 V
